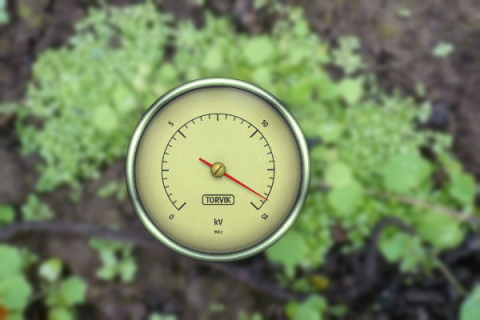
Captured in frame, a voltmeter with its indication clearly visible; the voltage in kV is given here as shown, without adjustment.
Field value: 14.25 kV
